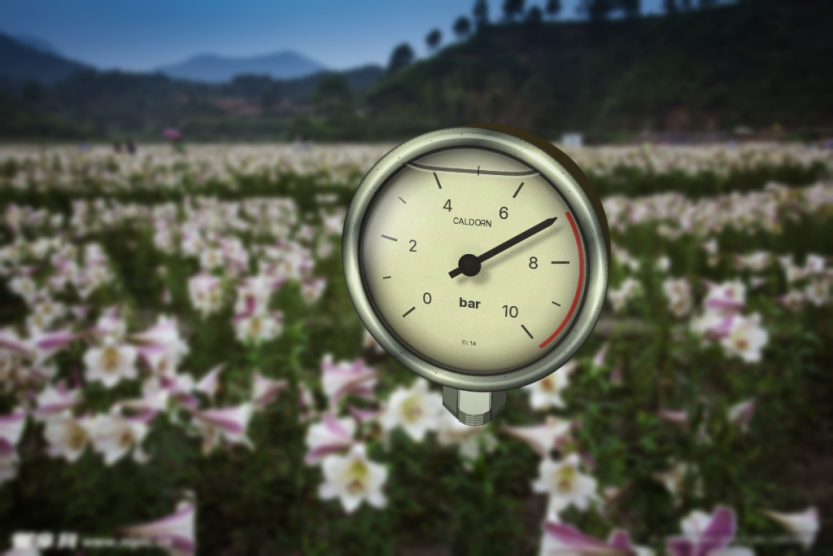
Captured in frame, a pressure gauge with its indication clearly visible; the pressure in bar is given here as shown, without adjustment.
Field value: 7 bar
